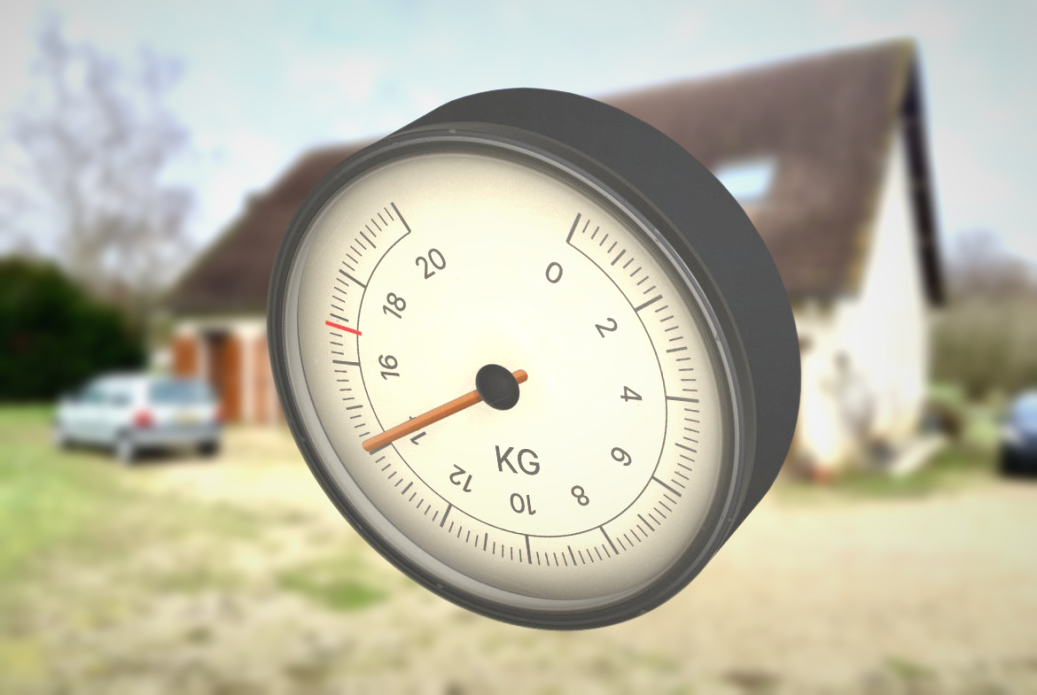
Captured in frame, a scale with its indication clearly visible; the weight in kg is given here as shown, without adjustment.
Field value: 14.2 kg
